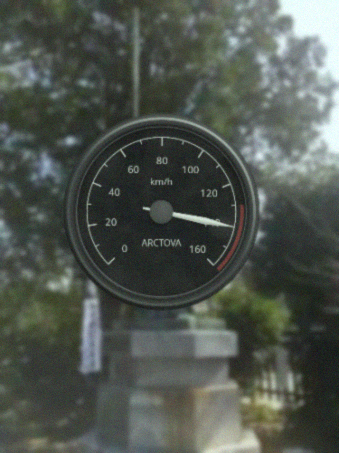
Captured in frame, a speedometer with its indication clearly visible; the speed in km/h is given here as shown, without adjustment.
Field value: 140 km/h
